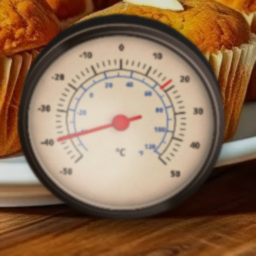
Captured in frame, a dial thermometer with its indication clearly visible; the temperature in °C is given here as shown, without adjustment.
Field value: -40 °C
